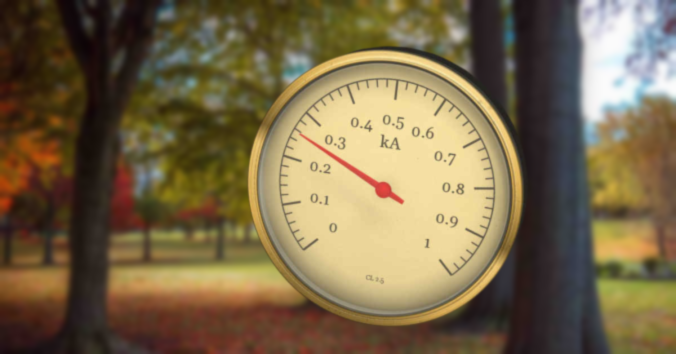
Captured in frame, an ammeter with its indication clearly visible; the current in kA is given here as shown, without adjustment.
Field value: 0.26 kA
